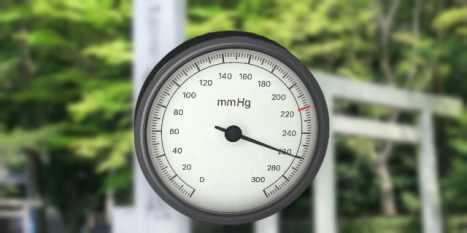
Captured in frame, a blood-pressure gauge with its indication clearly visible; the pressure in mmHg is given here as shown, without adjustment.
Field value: 260 mmHg
